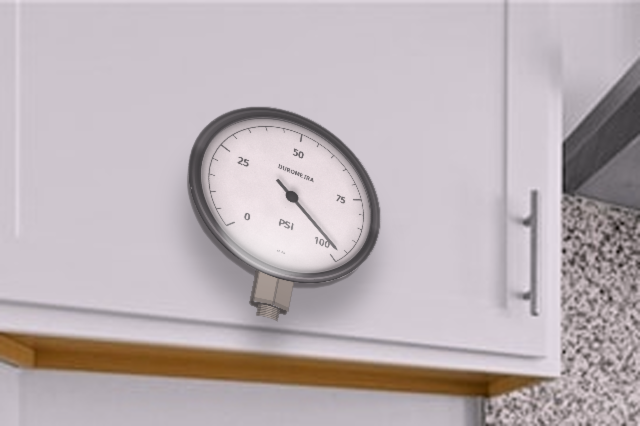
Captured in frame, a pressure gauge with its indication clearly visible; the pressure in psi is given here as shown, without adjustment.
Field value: 97.5 psi
